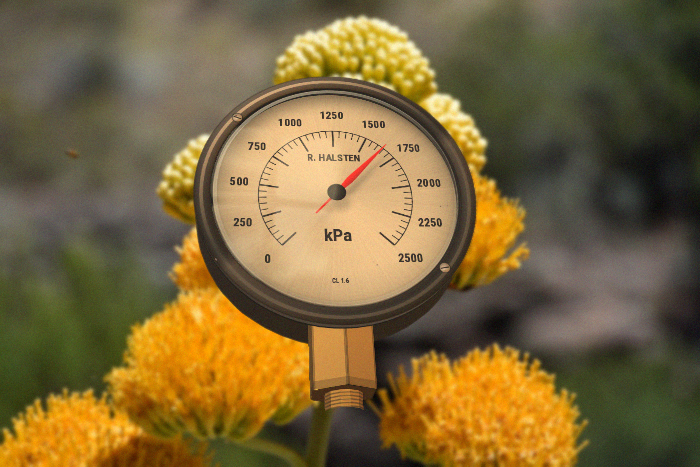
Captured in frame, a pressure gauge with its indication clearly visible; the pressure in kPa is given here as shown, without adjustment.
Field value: 1650 kPa
